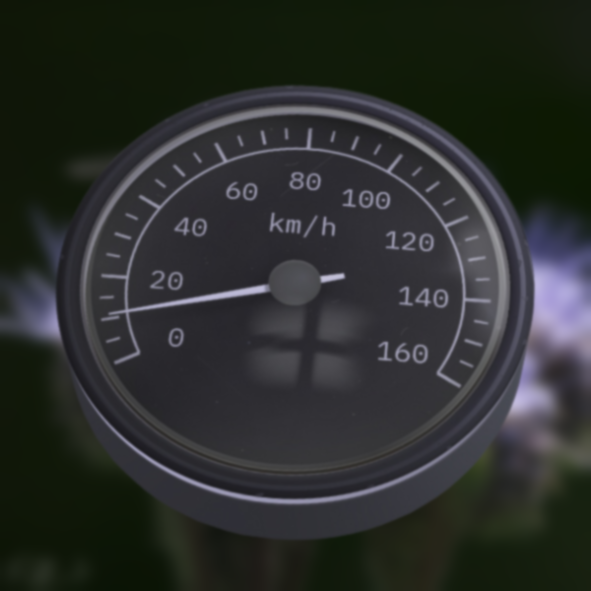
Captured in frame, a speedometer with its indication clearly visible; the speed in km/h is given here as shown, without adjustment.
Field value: 10 km/h
